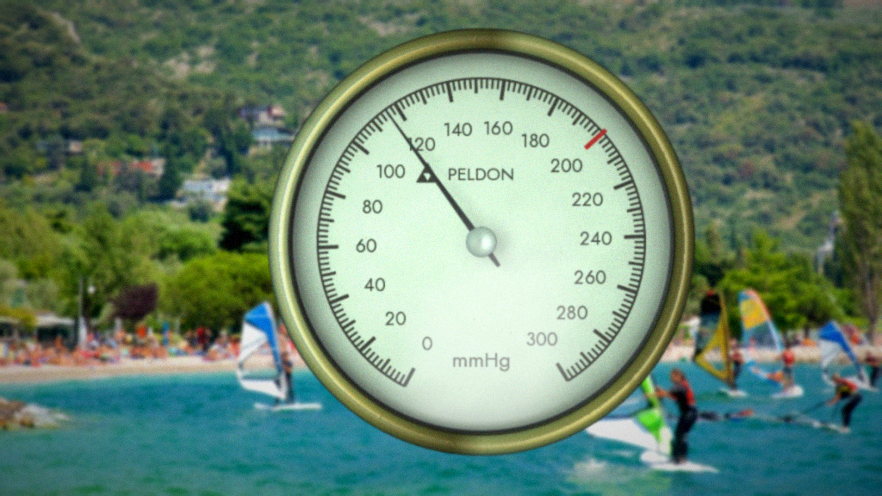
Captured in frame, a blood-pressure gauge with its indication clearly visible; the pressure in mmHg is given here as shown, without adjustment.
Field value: 116 mmHg
